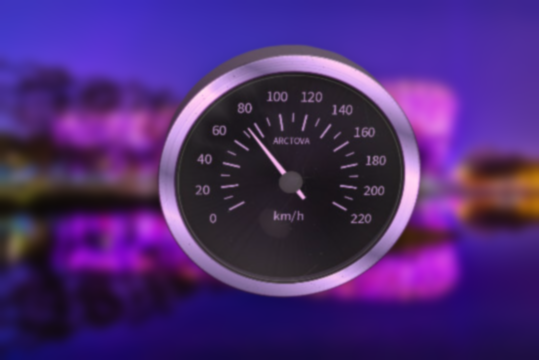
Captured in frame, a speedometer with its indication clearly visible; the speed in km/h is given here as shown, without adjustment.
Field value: 75 km/h
